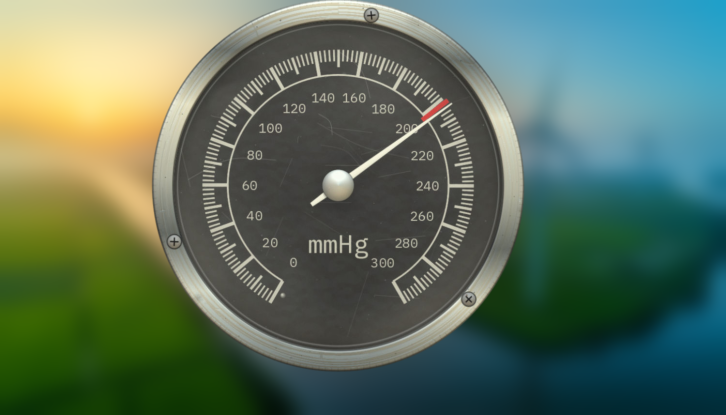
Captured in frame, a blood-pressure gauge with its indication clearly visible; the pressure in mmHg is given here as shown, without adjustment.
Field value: 204 mmHg
